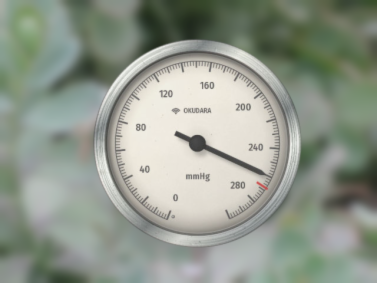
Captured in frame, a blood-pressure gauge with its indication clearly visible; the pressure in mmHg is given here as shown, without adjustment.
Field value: 260 mmHg
